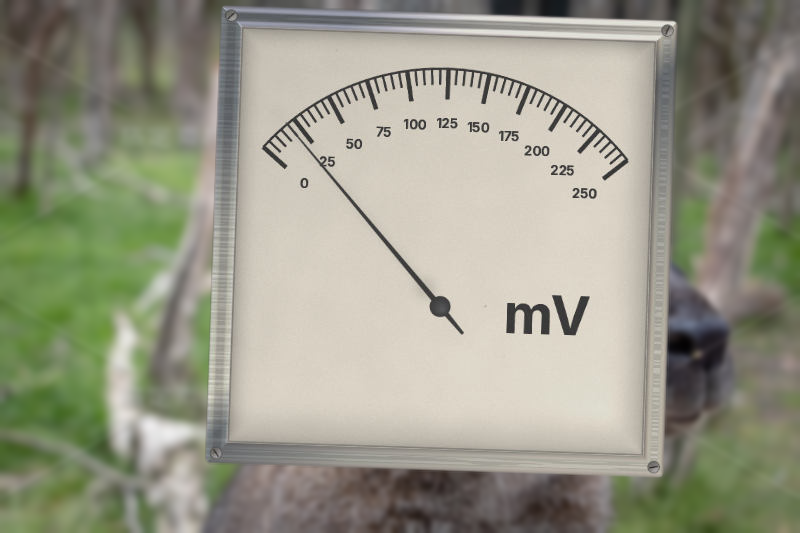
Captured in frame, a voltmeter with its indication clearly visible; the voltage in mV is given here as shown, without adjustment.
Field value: 20 mV
